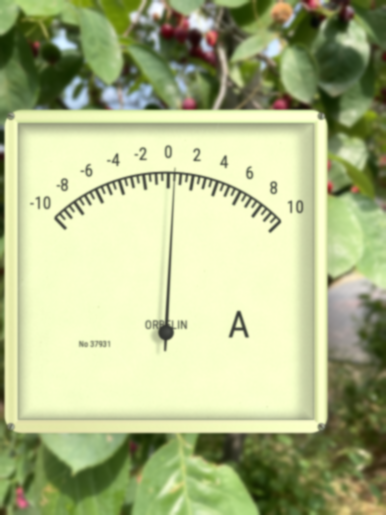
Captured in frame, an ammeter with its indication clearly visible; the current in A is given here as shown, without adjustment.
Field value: 0.5 A
